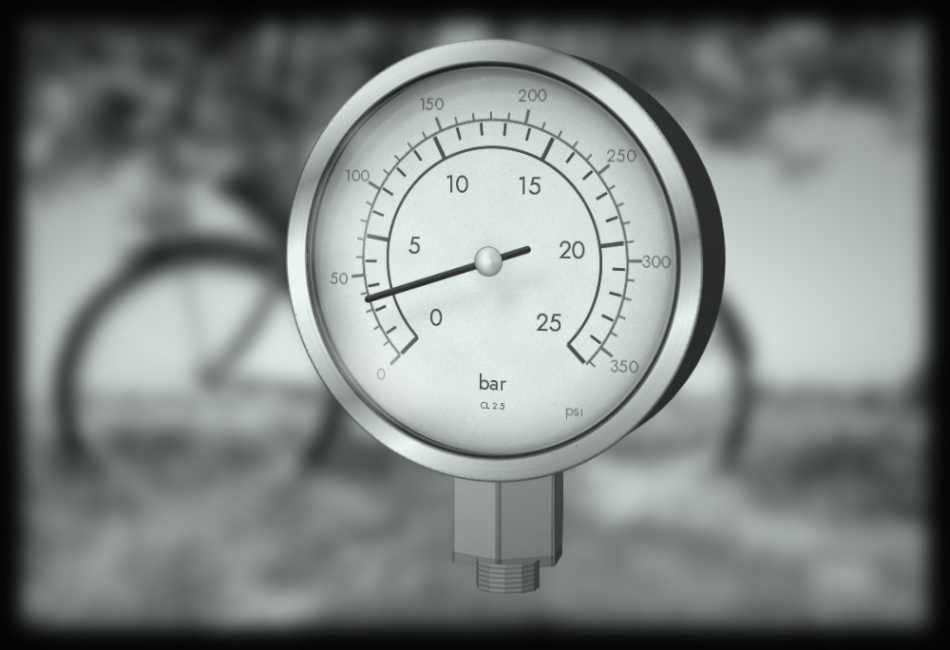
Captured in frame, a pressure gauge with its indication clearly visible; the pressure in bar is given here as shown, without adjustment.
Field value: 2.5 bar
